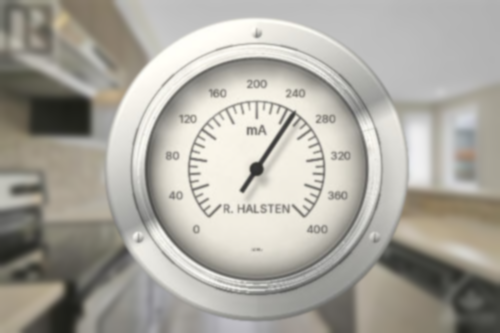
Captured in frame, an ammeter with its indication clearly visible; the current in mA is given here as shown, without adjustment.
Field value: 250 mA
